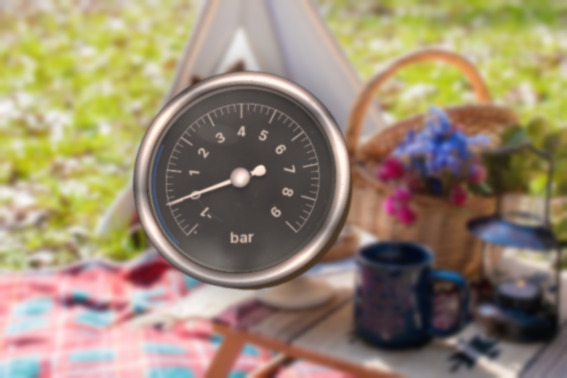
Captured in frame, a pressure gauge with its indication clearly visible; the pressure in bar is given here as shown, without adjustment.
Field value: 0 bar
